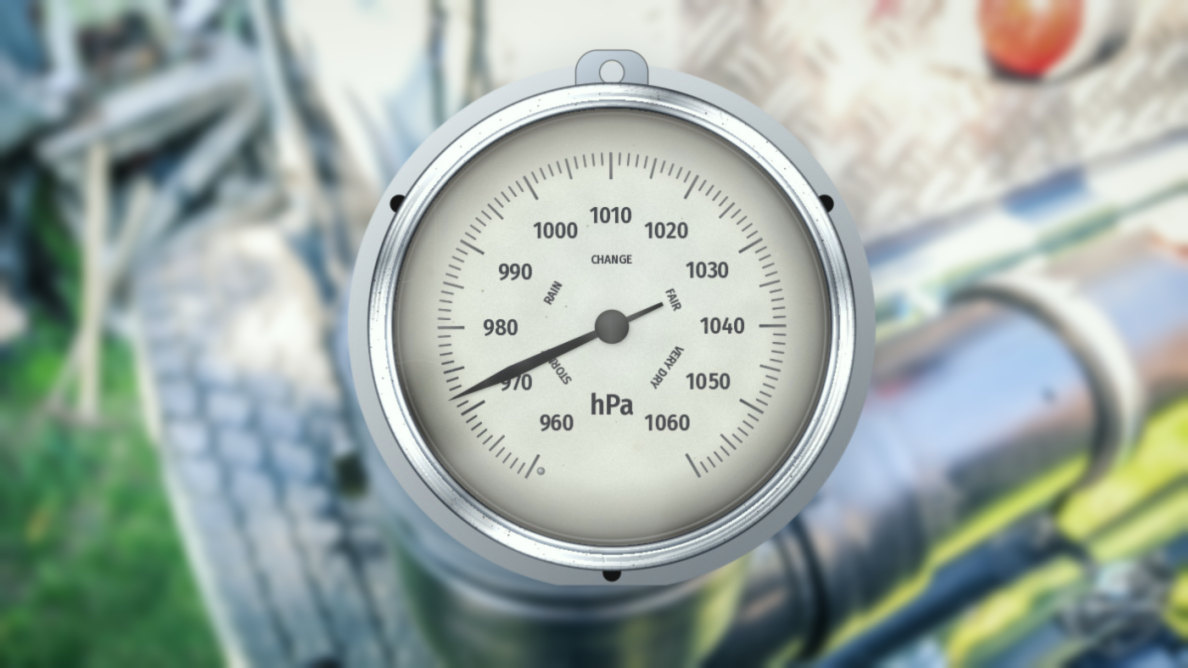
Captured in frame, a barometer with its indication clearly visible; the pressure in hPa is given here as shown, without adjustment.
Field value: 972 hPa
